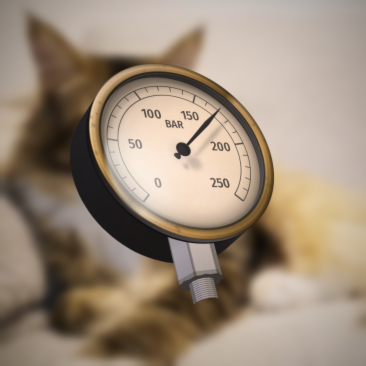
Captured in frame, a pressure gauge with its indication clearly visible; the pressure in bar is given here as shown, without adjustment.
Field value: 170 bar
